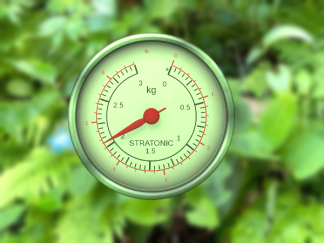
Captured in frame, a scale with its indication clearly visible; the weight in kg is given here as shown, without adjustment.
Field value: 2.05 kg
